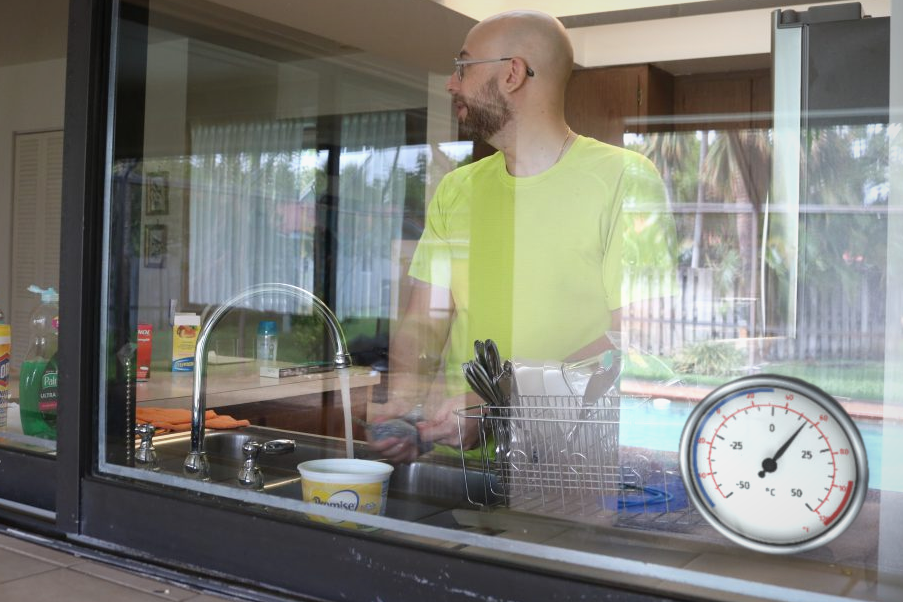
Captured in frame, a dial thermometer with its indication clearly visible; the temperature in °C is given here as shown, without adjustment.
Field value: 12.5 °C
